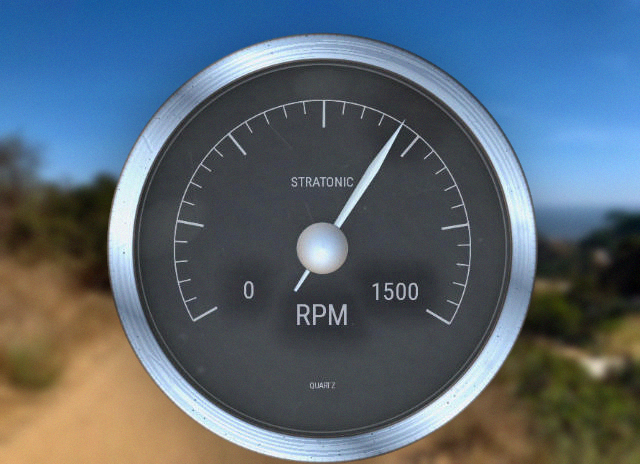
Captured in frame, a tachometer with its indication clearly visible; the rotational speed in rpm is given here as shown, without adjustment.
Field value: 950 rpm
